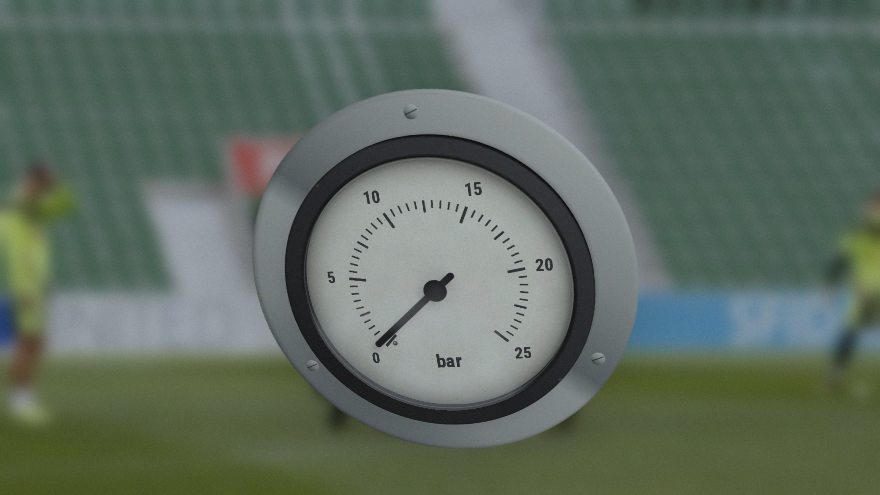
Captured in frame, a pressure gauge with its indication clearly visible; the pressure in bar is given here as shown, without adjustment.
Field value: 0.5 bar
